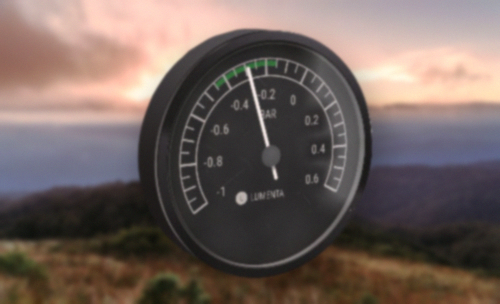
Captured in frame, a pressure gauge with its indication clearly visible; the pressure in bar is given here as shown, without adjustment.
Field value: -0.3 bar
